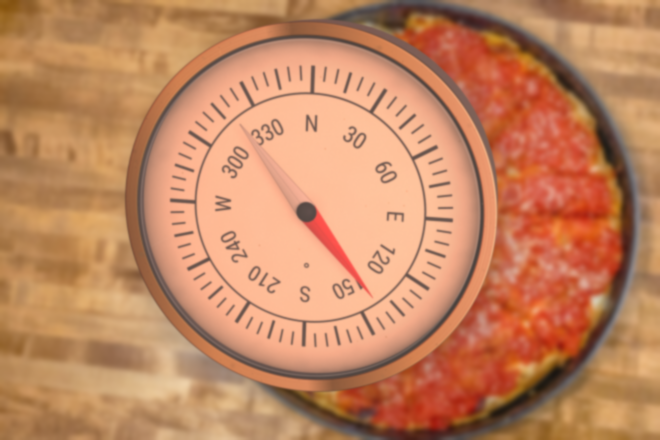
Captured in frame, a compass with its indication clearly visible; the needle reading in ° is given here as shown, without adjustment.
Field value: 140 °
